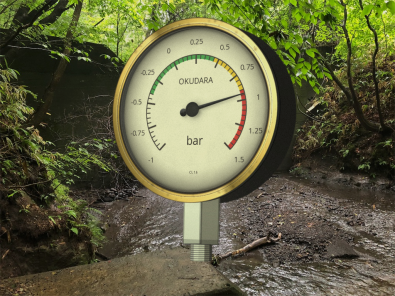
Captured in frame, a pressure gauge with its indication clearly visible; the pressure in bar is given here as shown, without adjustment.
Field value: 0.95 bar
